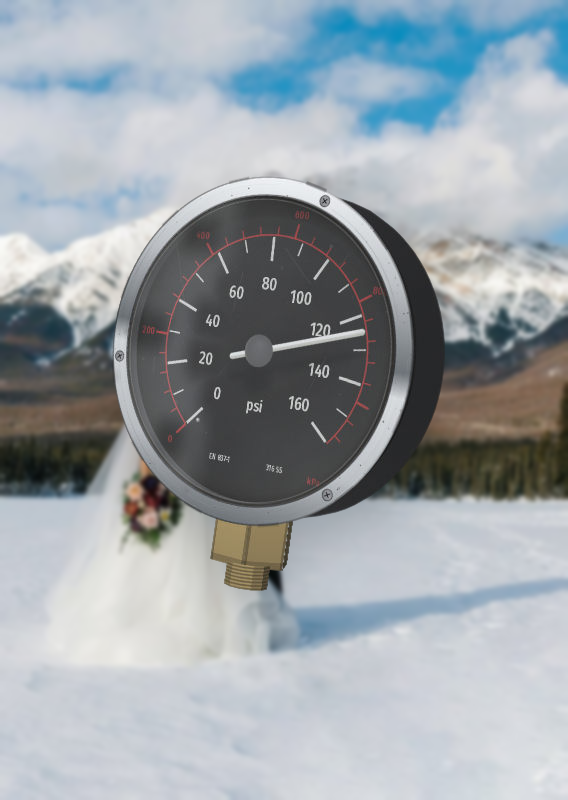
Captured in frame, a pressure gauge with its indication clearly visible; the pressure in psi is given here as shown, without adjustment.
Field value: 125 psi
